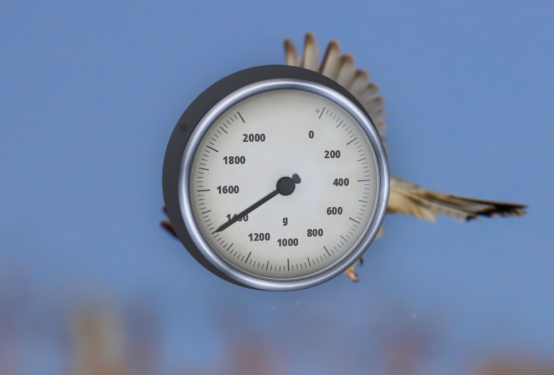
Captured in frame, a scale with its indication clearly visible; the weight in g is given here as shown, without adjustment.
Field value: 1400 g
